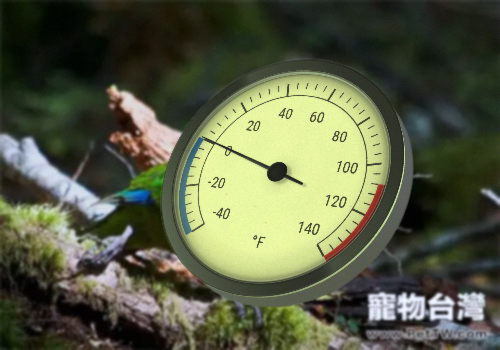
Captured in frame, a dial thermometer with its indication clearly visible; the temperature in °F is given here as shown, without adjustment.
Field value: 0 °F
